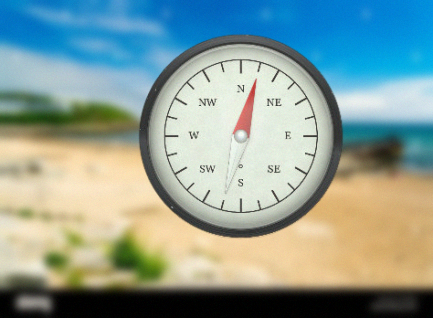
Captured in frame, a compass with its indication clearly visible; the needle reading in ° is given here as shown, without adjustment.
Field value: 15 °
